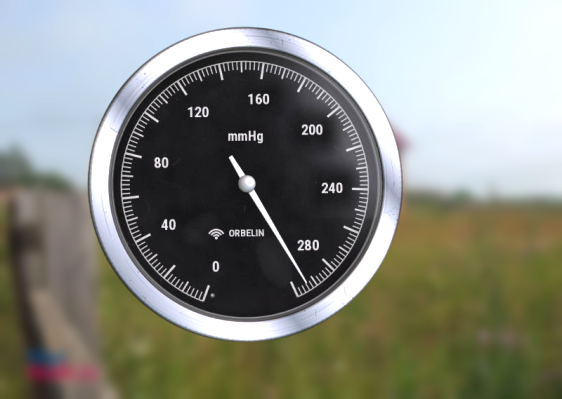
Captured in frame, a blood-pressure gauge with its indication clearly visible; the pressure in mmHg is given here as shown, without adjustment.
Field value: 294 mmHg
